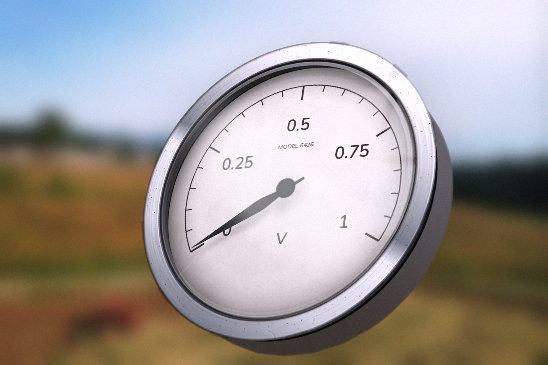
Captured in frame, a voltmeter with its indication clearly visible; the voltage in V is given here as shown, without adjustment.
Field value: 0 V
